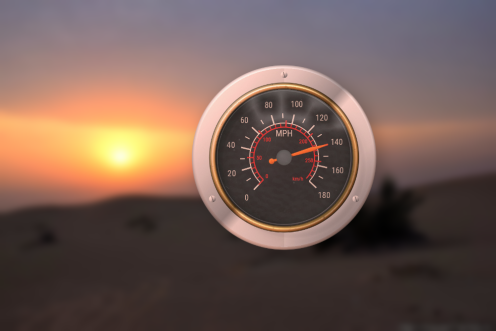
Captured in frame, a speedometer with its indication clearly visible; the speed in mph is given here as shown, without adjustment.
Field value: 140 mph
